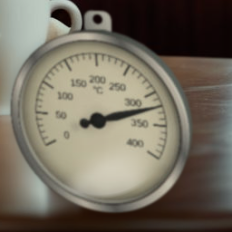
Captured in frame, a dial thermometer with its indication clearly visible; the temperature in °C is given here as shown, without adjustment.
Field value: 320 °C
